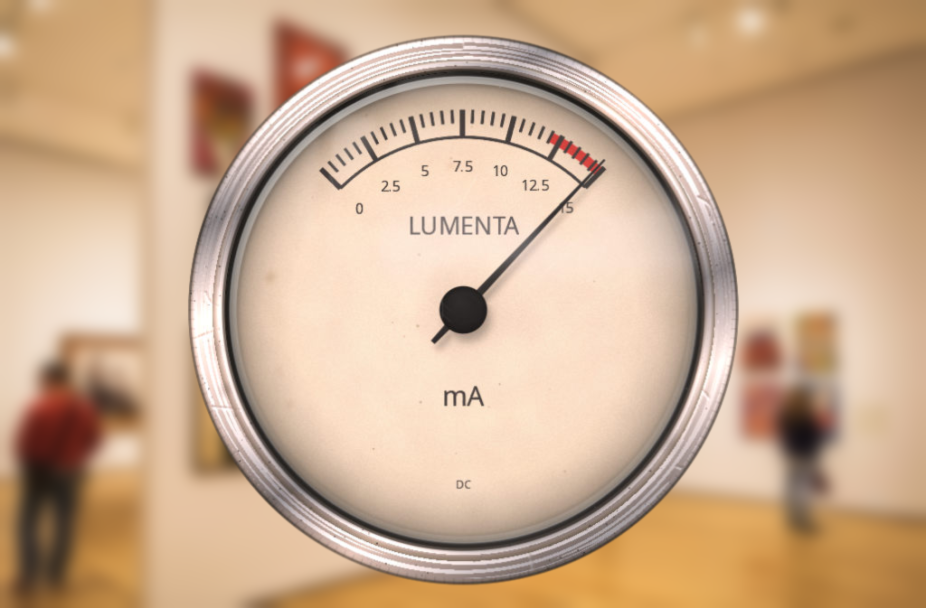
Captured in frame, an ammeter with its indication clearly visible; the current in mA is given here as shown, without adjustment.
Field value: 14.75 mA
